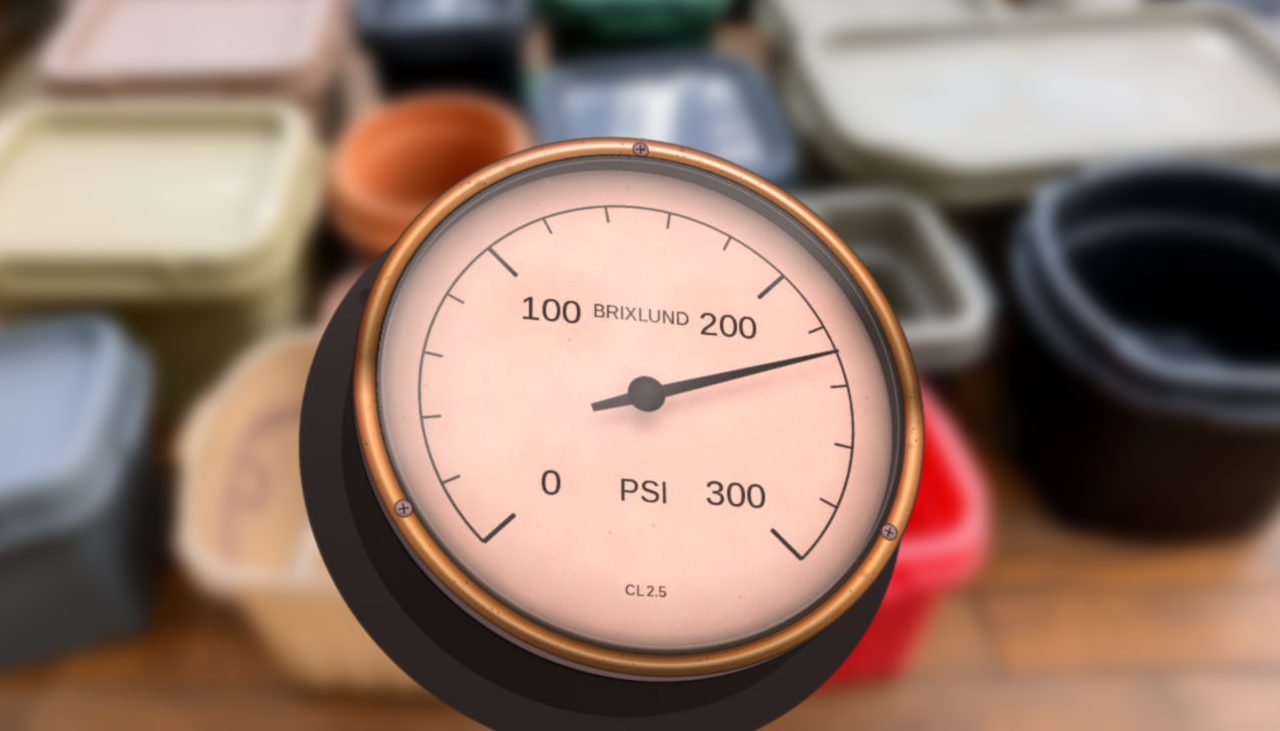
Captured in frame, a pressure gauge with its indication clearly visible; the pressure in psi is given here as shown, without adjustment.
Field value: 230 psi
